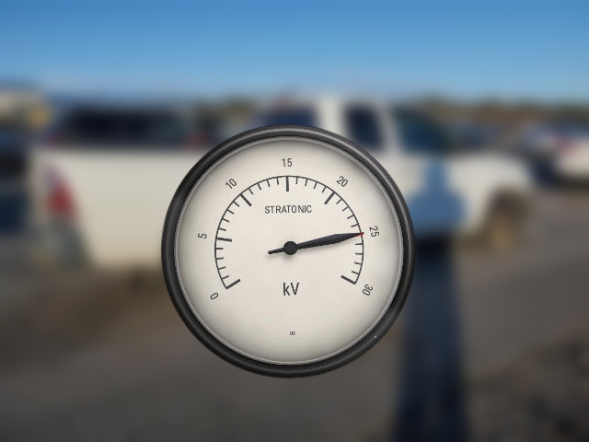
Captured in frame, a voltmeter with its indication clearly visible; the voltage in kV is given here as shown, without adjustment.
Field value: 25 kV
